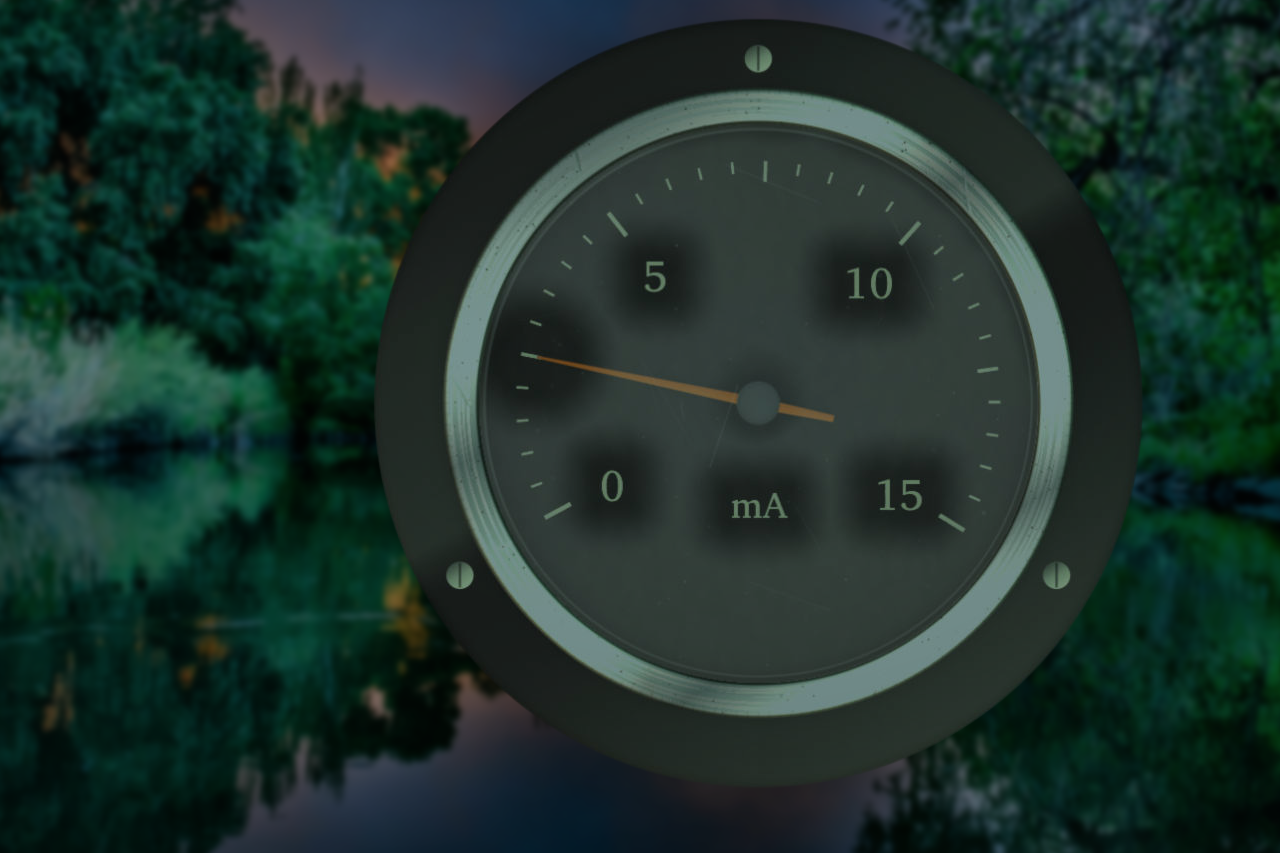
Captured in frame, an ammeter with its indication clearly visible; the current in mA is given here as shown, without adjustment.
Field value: 2.5 mA
